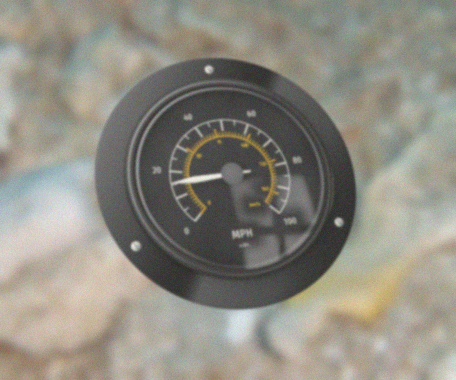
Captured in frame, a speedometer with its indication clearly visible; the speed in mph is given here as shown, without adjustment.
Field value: 15 mph
